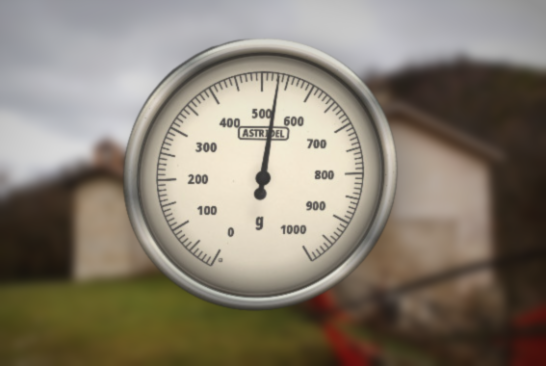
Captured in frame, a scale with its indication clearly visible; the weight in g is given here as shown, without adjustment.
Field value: 530 g
